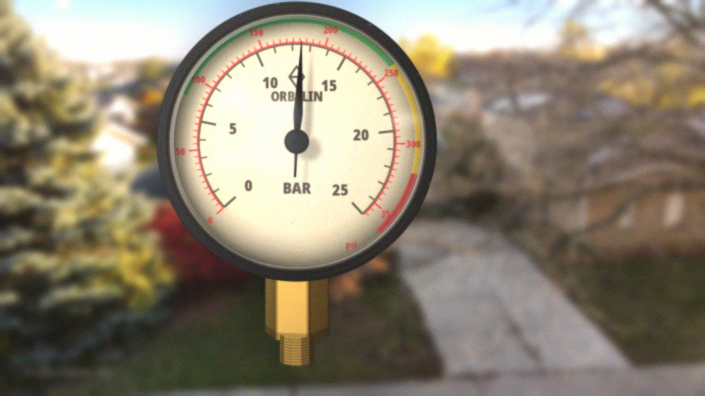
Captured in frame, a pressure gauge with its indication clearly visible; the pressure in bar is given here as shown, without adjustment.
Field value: 12.5 bar
